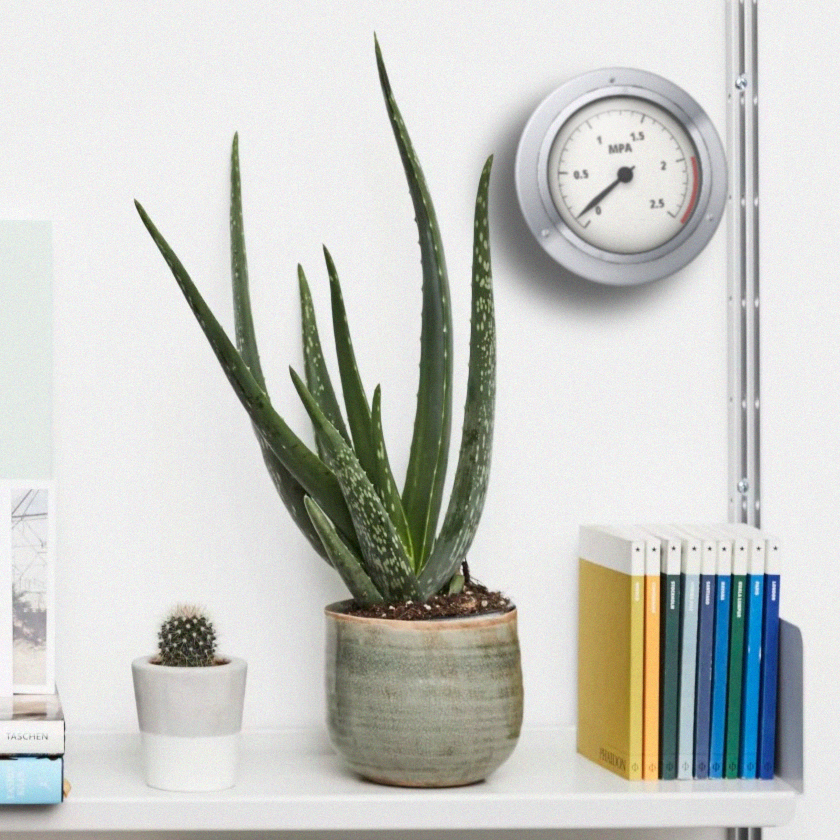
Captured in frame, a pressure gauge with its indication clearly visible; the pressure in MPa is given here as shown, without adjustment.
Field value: 0.1 MPa
